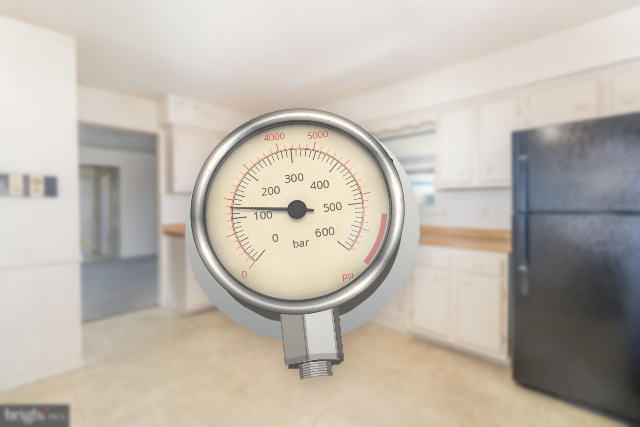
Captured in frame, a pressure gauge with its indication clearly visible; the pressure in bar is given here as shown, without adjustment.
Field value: 120 bar
